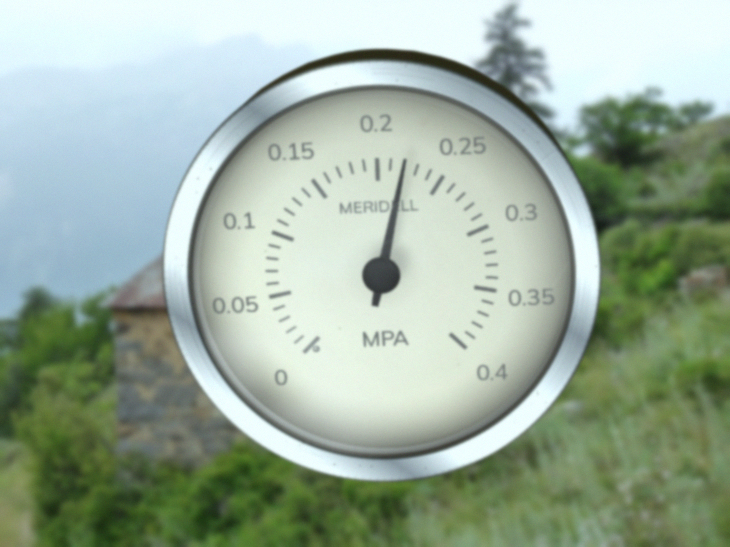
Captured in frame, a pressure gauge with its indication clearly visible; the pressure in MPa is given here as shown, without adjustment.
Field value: 0.22 MPa
